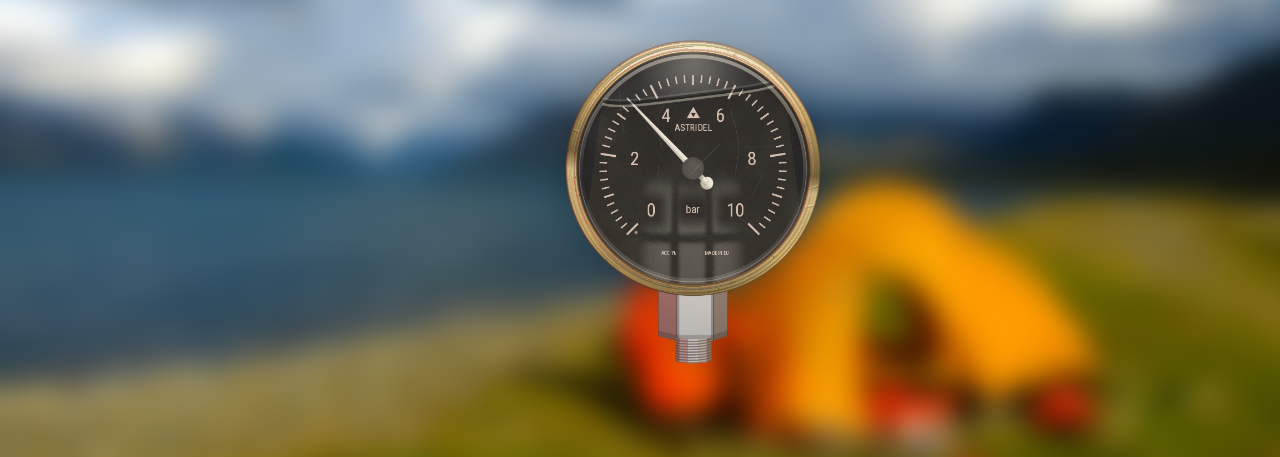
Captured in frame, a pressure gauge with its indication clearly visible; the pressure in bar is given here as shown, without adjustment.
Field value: 3.4 bar
